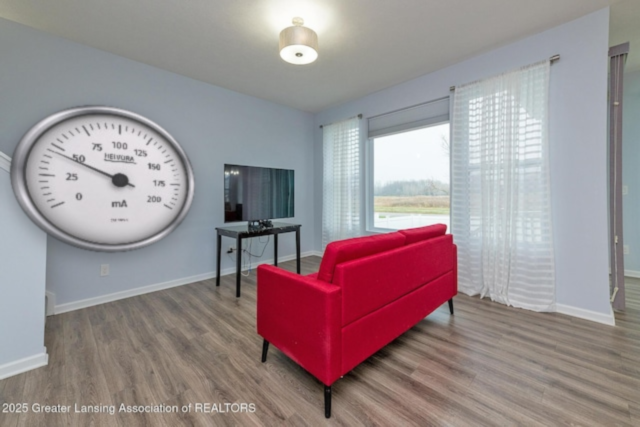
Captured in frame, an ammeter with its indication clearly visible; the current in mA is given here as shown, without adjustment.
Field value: 45 mA
